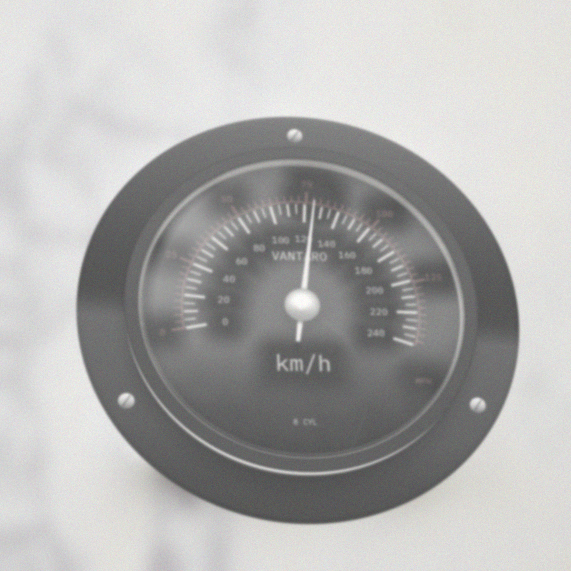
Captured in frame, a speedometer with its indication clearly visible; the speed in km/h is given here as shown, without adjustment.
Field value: 125 km/h
